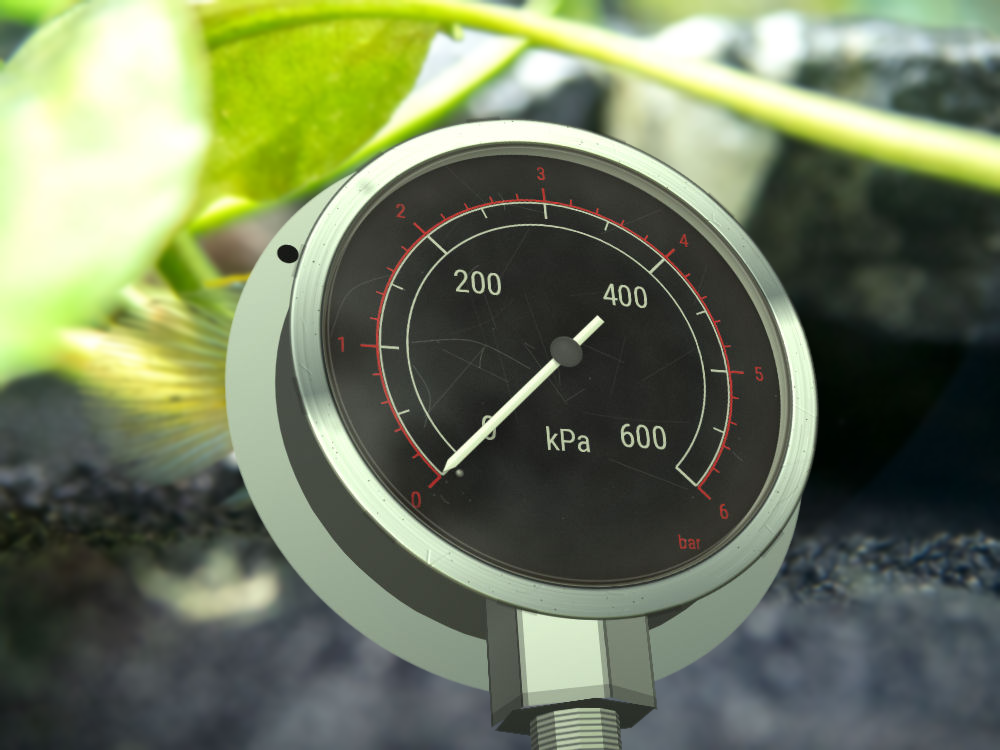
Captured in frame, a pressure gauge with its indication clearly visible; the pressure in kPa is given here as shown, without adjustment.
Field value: 0 kPa
